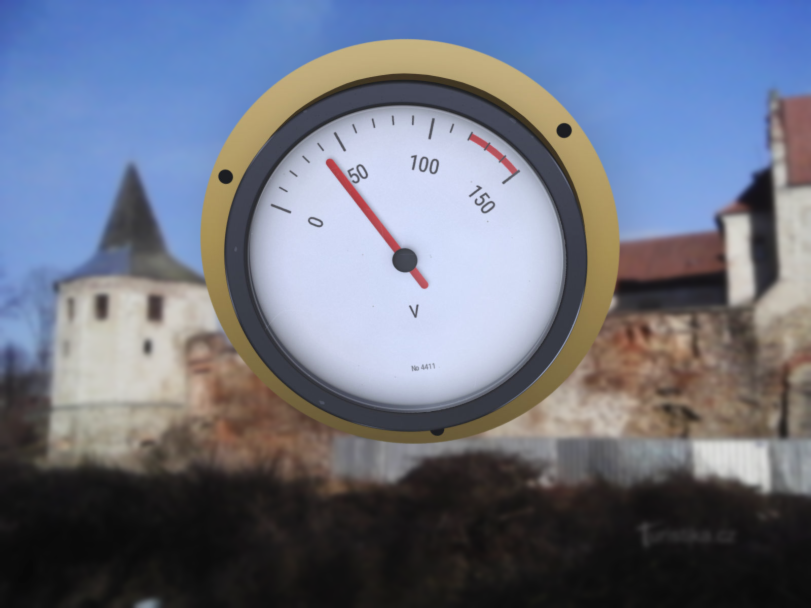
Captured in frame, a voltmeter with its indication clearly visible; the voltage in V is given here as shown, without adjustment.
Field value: 40 V
